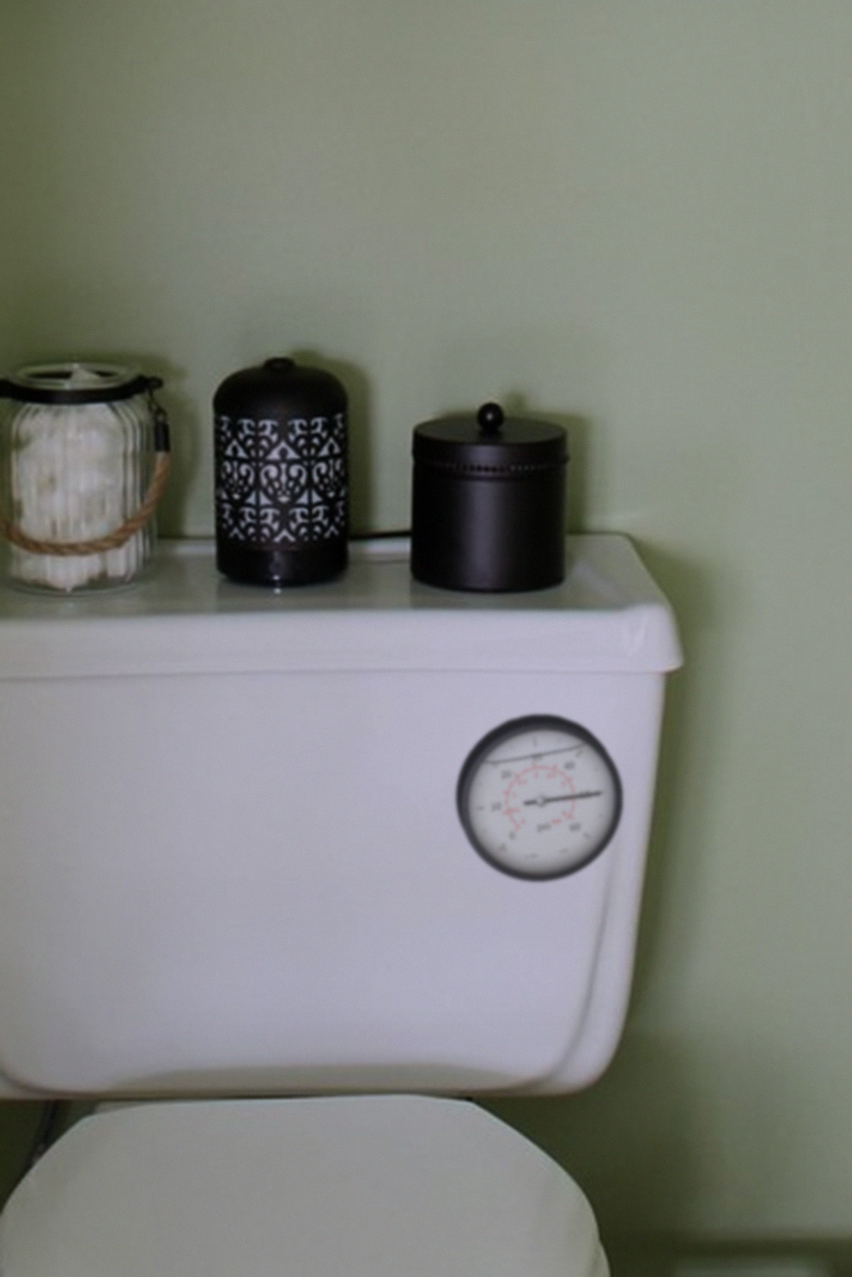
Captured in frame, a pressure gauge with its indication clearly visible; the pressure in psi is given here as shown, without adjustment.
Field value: 50 psi
